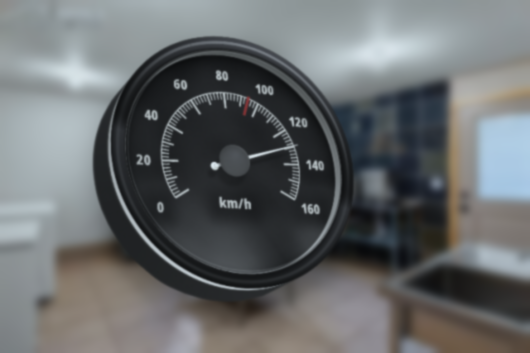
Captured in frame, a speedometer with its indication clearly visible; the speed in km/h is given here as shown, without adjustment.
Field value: 130 km/h
